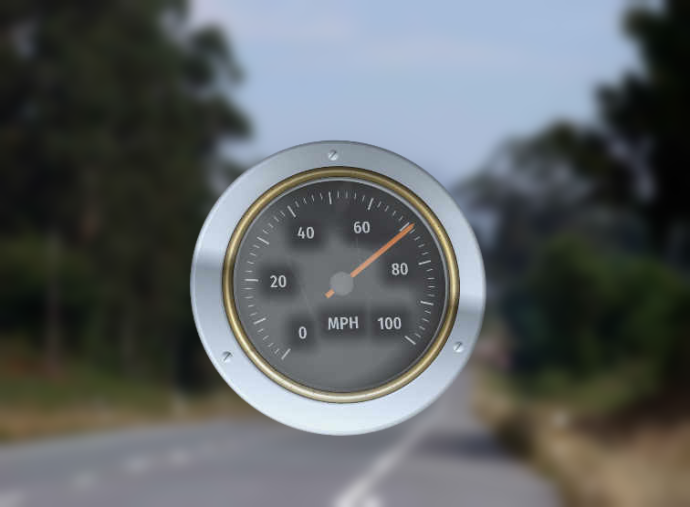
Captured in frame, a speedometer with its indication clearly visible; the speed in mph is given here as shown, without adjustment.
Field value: 71 mph
